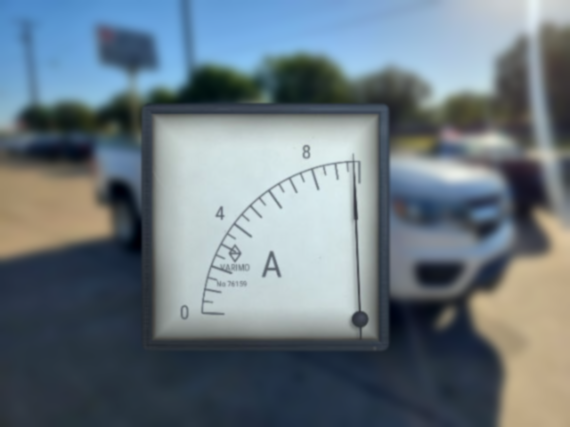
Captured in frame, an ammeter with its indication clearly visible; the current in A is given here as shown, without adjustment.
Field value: 9.75 A
